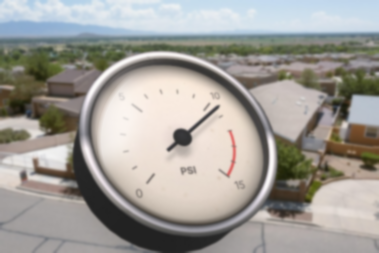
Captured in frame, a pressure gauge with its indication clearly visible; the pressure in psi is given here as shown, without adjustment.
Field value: 10.5 psi
